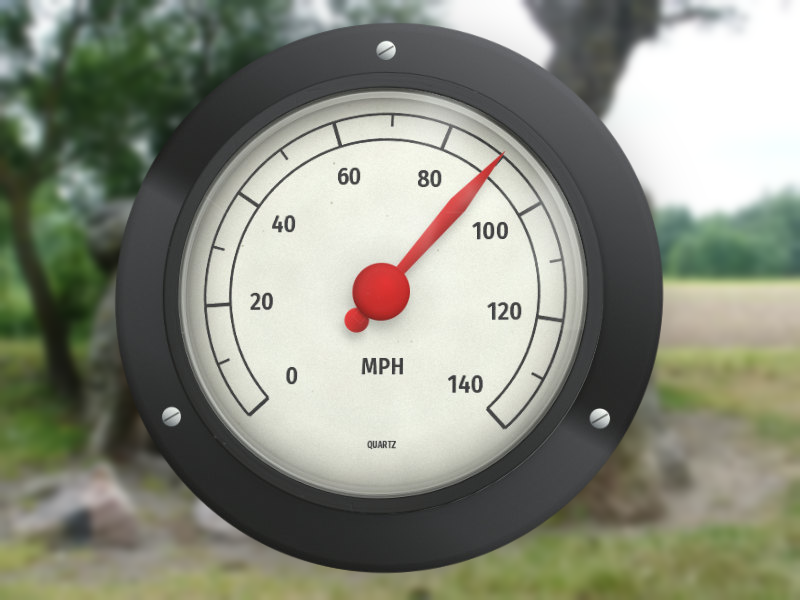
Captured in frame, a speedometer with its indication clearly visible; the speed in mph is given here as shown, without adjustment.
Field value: 90 mph
